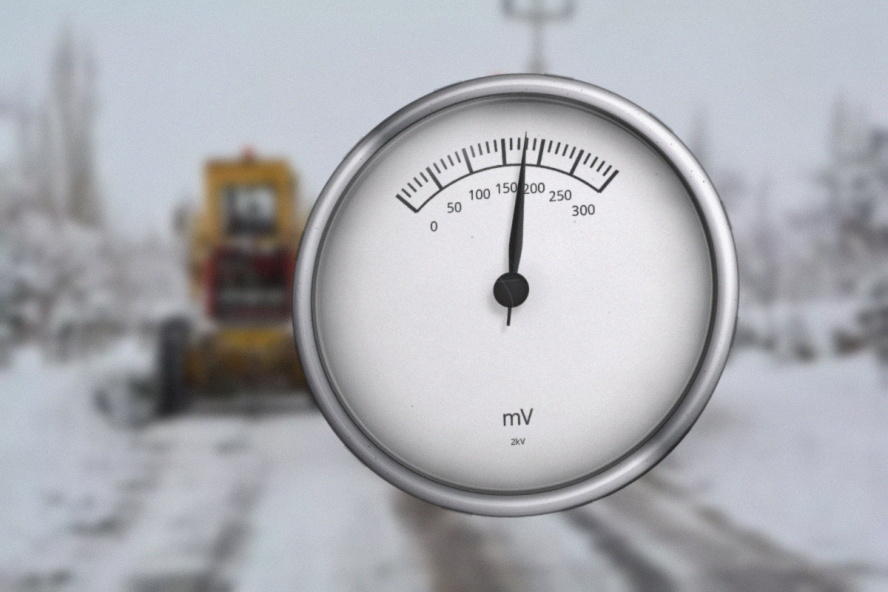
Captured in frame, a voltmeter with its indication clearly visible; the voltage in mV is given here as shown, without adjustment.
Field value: 180 mV
